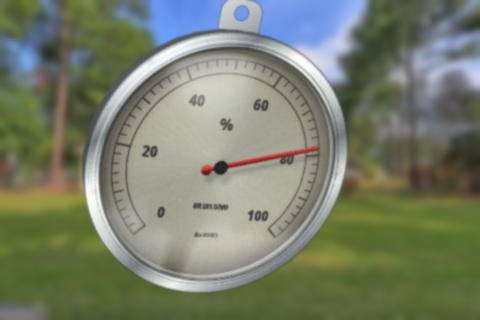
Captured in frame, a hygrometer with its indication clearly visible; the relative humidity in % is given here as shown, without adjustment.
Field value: 78 %
